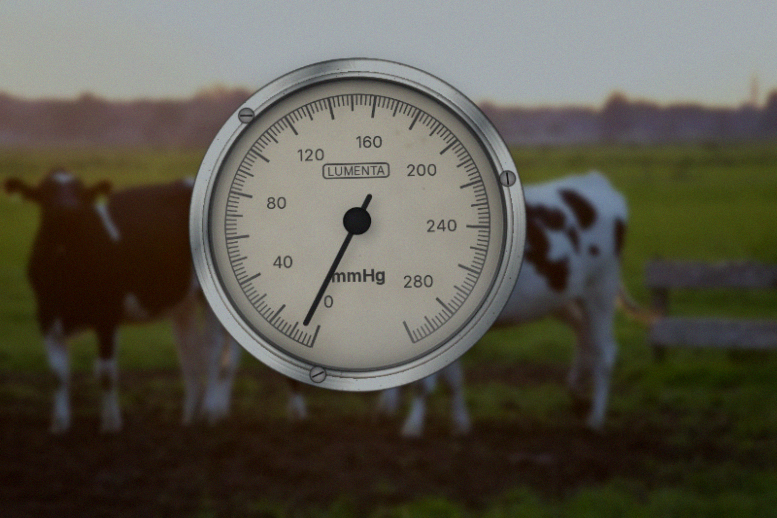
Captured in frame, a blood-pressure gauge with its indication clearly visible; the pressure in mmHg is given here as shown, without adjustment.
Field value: 6 mmHg
